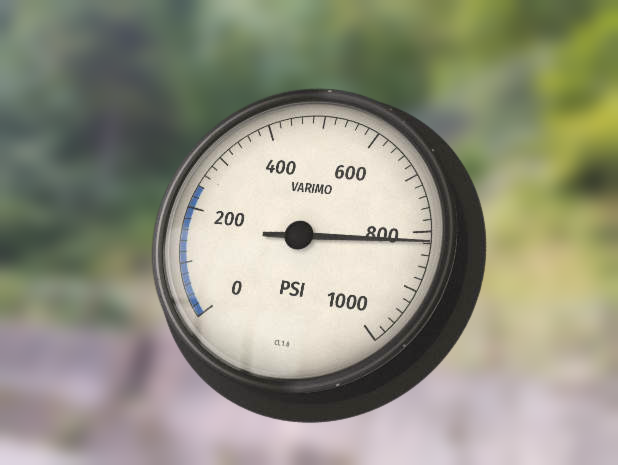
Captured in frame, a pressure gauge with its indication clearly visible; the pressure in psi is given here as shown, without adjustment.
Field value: 820 psi
